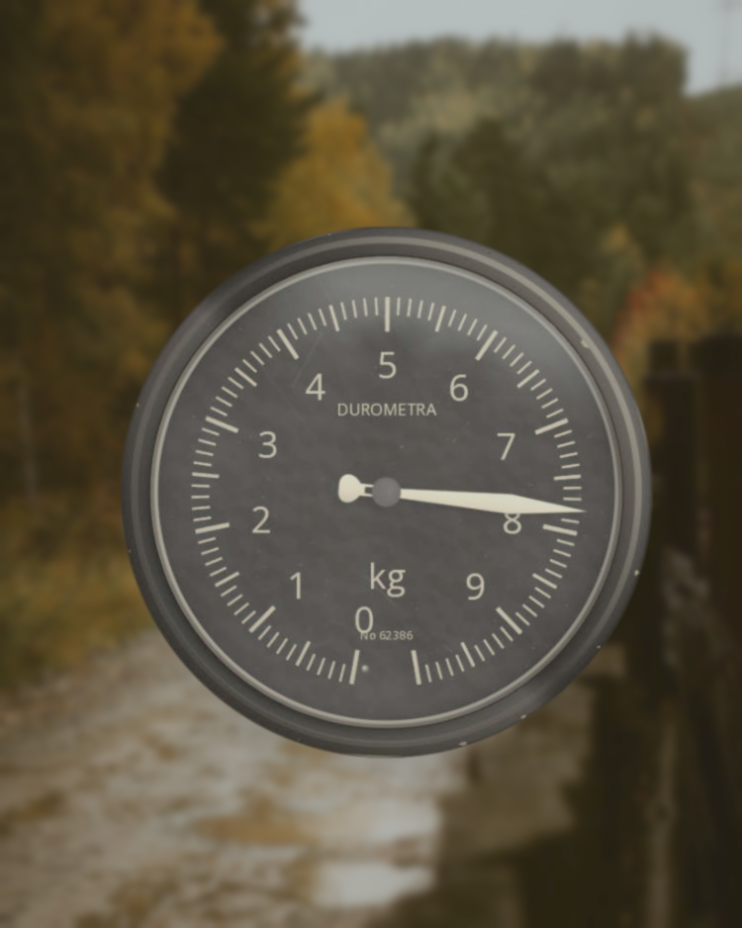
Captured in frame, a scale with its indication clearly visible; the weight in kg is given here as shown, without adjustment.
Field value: 7.8 kg
